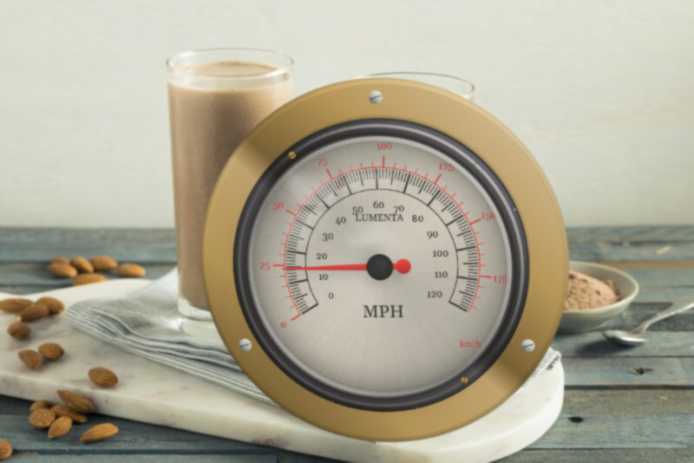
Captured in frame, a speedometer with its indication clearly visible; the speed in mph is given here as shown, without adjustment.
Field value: 15 mph
